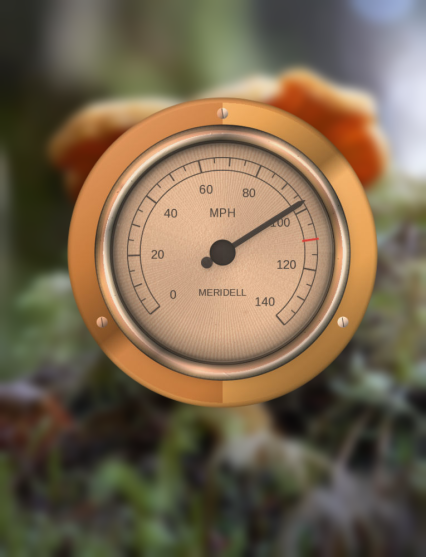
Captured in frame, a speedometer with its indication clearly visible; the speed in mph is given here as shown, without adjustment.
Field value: 97.5 mph
